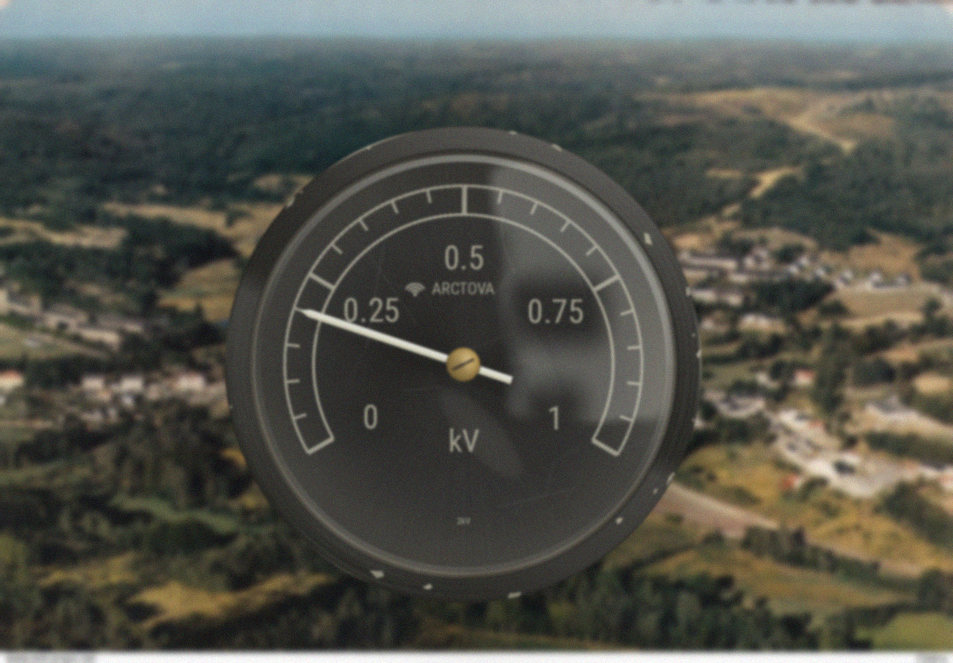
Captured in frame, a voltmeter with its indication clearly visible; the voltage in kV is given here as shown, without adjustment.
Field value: 0.2 kV
